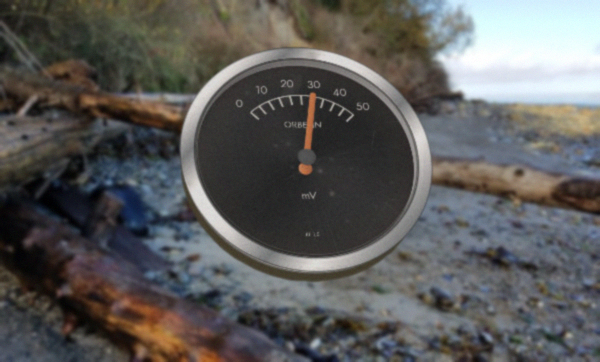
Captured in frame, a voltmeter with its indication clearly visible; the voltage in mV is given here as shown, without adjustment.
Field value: 30 mV
